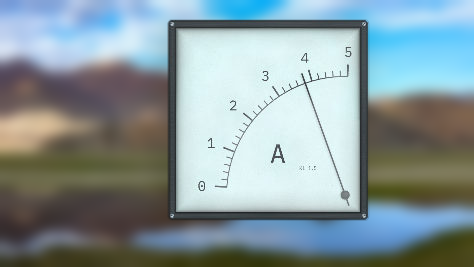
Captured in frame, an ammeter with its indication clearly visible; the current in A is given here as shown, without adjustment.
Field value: 3.8 A
